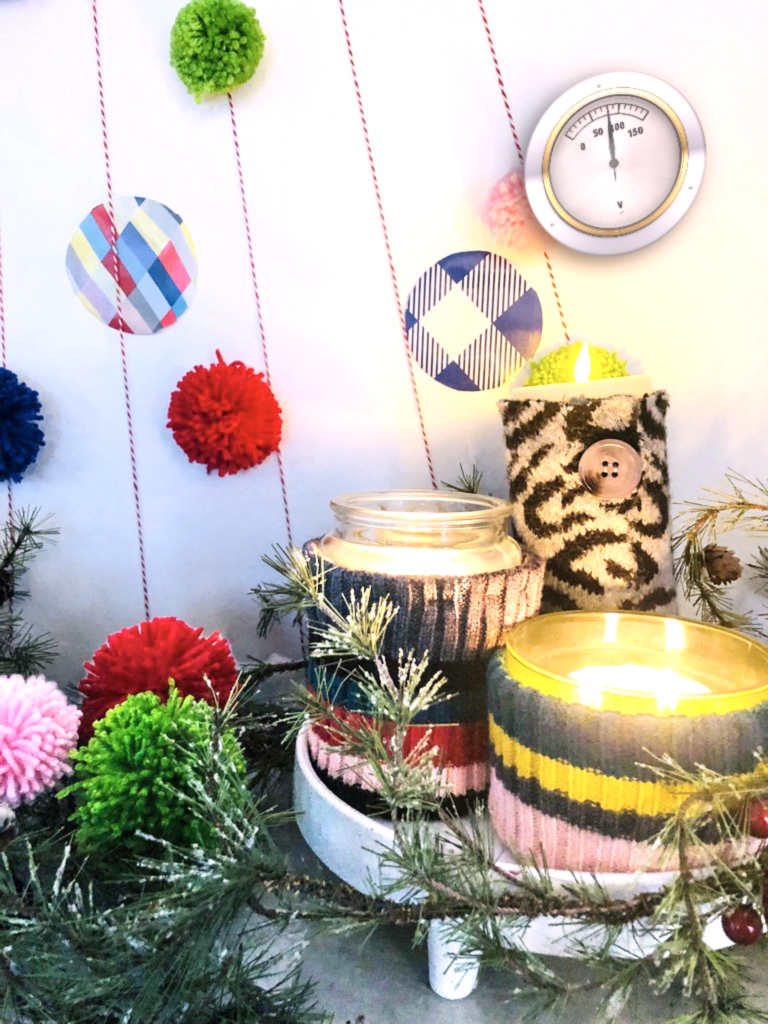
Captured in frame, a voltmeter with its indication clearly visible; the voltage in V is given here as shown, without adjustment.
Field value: 80 V
